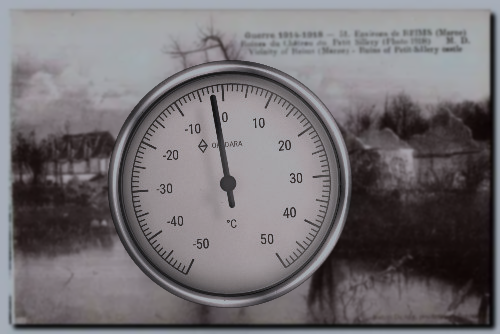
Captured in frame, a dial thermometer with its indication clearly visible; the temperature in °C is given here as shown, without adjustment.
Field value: -2 °C
